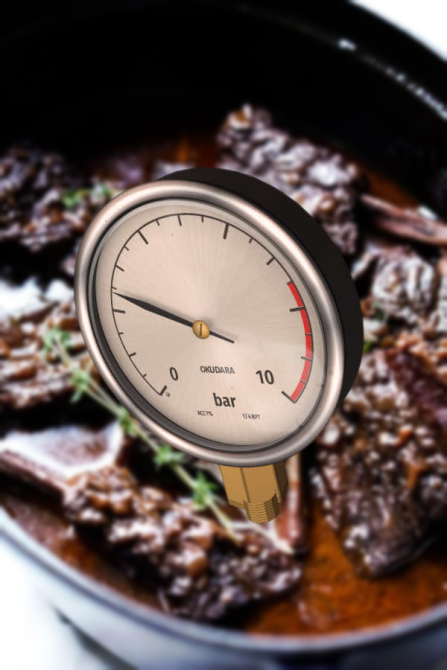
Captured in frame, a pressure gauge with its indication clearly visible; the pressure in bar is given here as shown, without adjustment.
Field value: 2.5 bar
